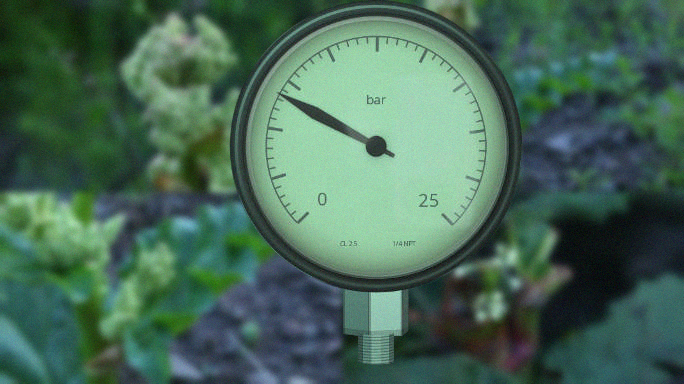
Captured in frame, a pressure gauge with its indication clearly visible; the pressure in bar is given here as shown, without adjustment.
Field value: 6.75 bar
